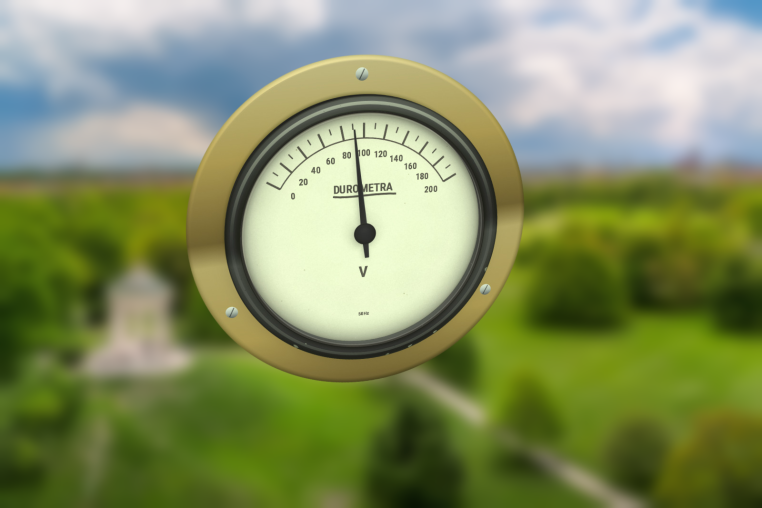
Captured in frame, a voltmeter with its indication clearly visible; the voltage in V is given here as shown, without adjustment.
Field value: 90 V
